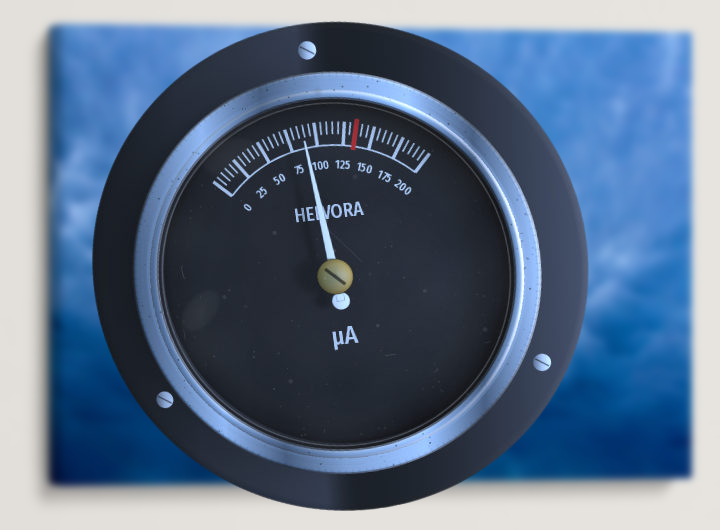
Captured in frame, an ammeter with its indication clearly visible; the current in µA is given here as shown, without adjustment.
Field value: 90 µA
